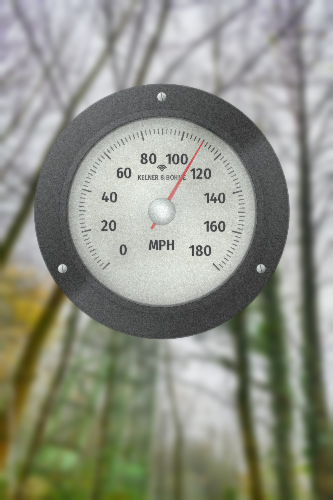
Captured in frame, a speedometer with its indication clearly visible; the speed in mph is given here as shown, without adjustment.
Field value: 110 mph
